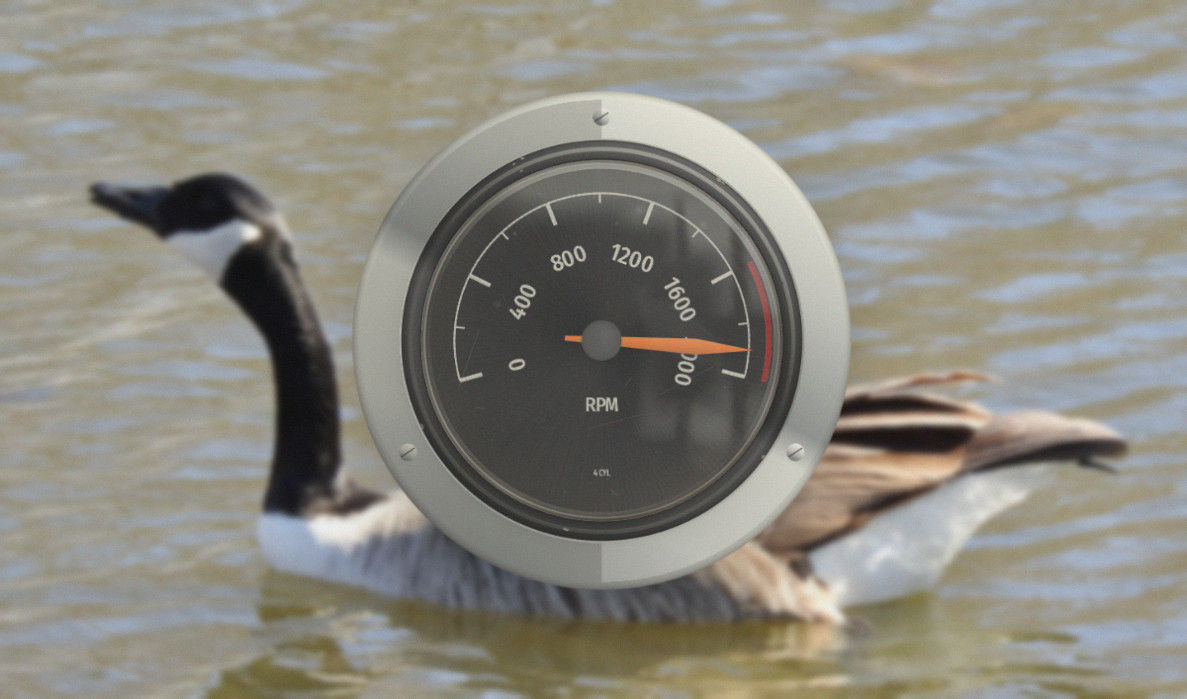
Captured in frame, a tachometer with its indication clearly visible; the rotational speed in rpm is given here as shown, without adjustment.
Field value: 1900 rpm
